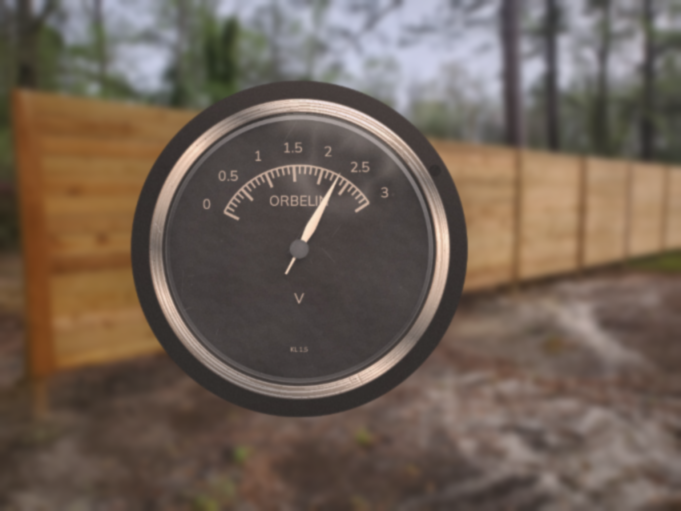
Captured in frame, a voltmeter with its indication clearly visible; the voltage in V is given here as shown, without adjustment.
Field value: 2.3 V
